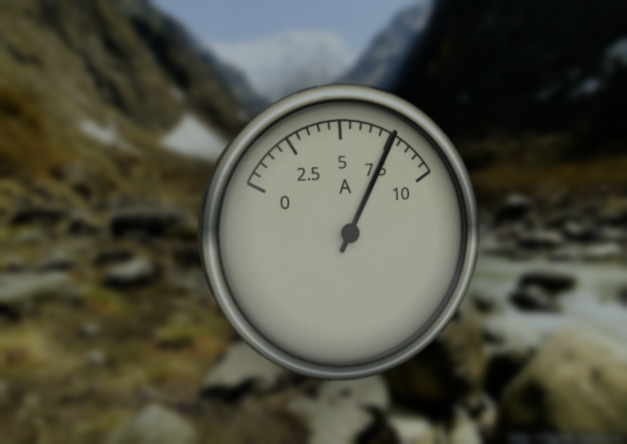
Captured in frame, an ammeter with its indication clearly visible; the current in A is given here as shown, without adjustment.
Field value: 7.5 A
